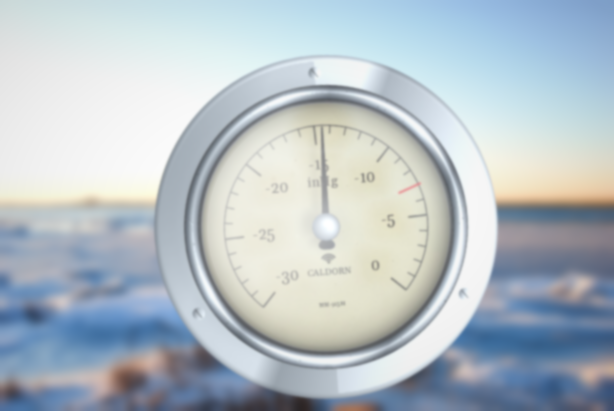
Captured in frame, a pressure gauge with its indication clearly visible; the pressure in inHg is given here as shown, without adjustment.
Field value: -14.5 inHg
